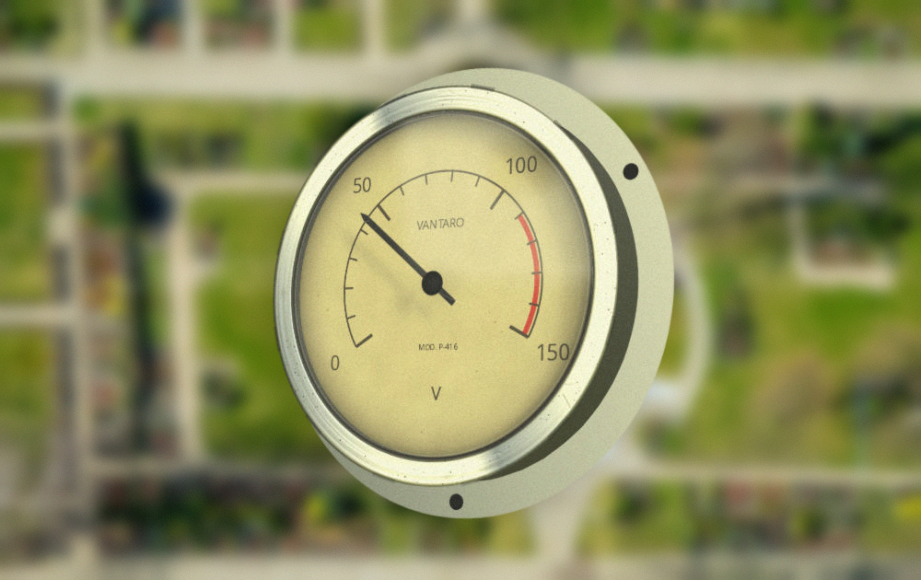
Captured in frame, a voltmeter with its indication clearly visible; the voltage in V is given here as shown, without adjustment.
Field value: 45 V
